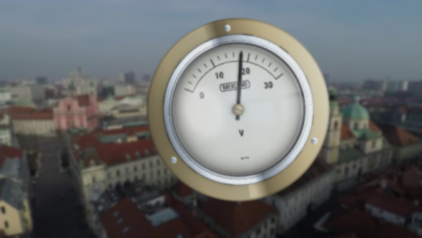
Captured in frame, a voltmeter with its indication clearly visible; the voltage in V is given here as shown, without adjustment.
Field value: 18 V
